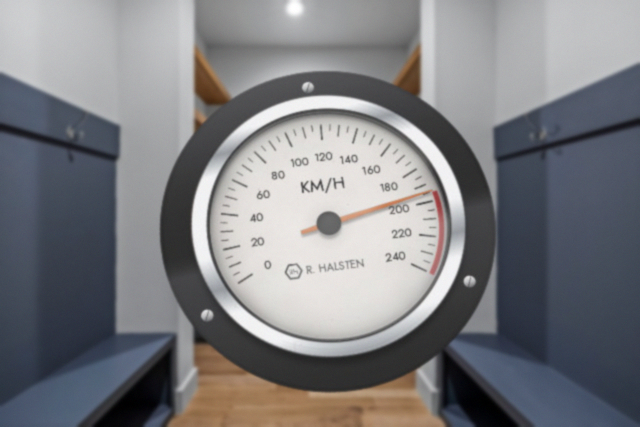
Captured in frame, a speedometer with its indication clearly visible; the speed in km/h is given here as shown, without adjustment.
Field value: 195 km/h
